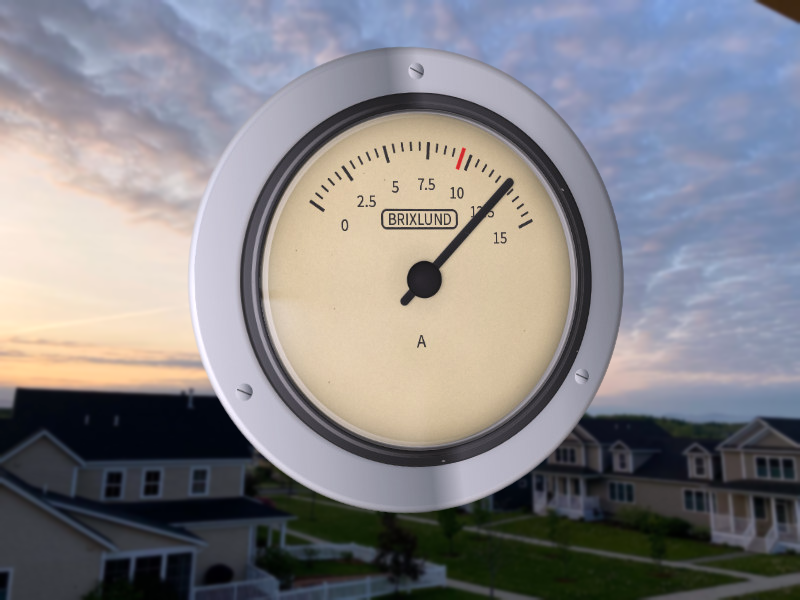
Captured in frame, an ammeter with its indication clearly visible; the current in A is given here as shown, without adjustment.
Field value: 12.5 A
